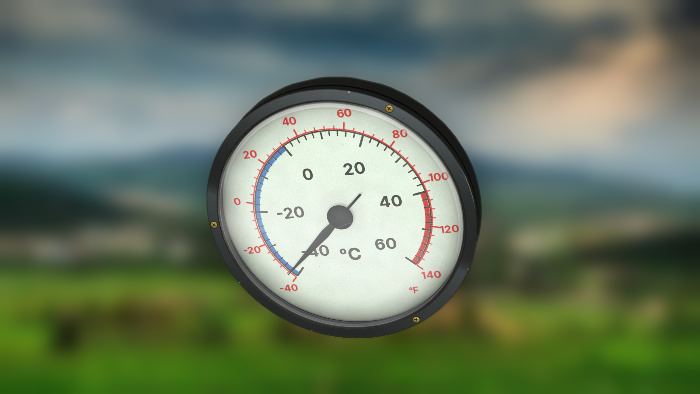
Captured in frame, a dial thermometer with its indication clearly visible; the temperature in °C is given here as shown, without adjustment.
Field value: -38 °C
